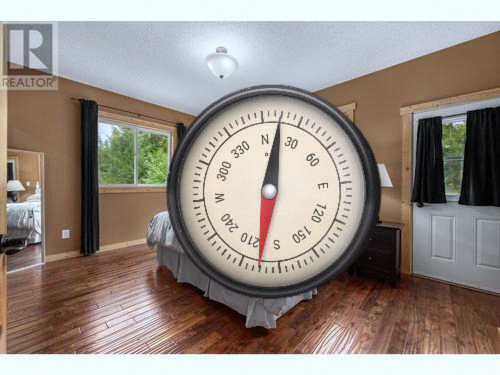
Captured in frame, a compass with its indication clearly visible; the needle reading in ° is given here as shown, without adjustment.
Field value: 195 °
